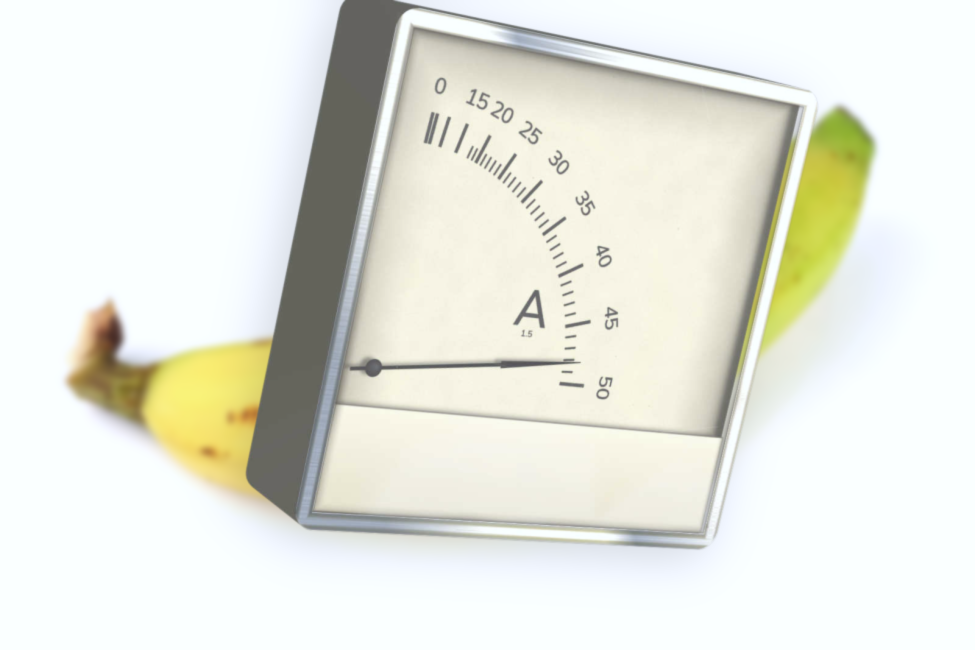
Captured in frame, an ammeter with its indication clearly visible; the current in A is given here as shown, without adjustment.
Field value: 48 A
